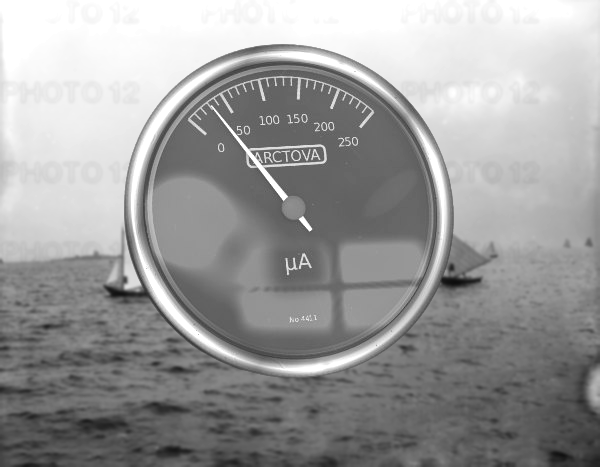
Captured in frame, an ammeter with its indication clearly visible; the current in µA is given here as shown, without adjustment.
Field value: 30 µA
